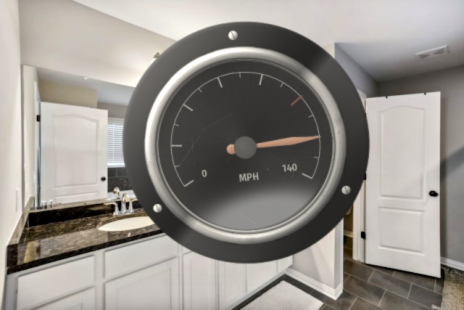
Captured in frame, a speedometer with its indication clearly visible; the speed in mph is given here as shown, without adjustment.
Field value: 120 mph
